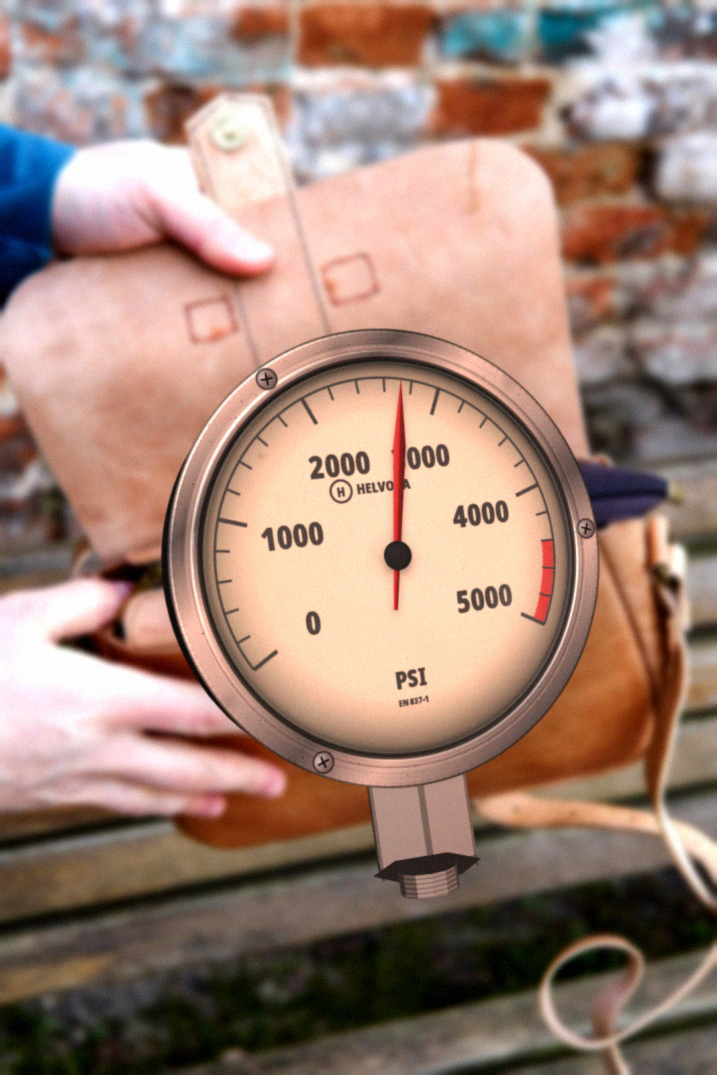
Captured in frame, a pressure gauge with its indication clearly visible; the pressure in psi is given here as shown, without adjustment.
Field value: 2700 psi
